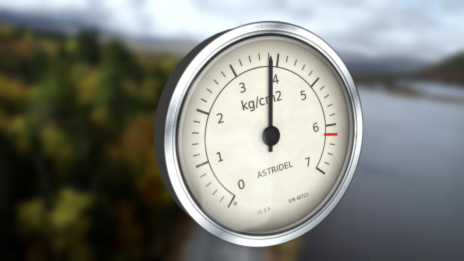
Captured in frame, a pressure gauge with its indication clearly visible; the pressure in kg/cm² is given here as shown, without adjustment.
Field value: 3.8 kg/cm²
